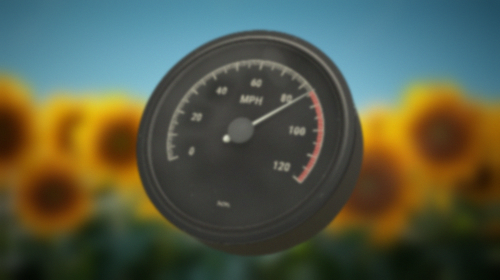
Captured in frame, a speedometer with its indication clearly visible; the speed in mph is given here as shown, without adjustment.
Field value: 85 mph
